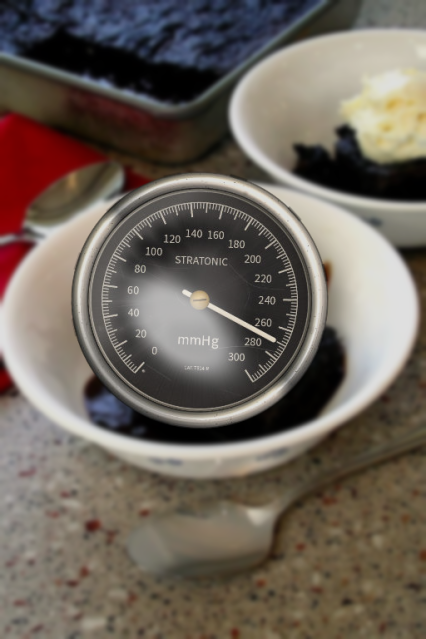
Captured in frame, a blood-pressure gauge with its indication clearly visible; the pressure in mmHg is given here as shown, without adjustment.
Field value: 270 mmHg
